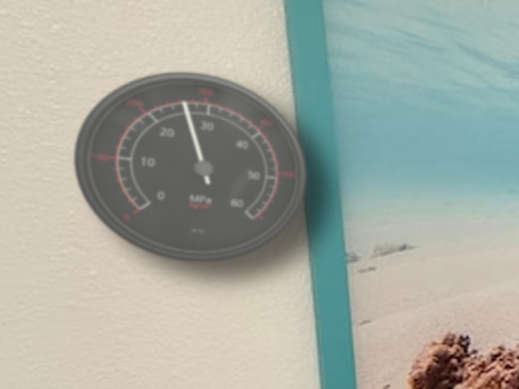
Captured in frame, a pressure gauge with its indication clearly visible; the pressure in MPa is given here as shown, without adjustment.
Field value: 26 MPa
